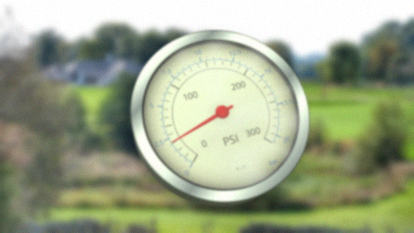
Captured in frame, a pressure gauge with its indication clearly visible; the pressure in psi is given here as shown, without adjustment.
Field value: 30 psi
